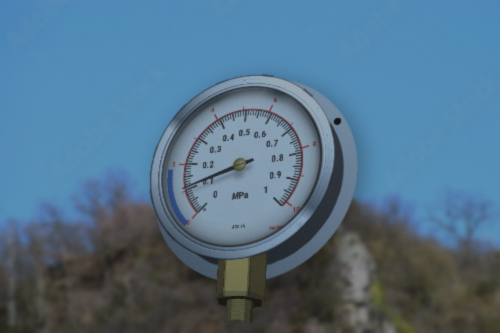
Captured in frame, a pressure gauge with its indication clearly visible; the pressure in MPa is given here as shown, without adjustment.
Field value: 0.1 MPa
